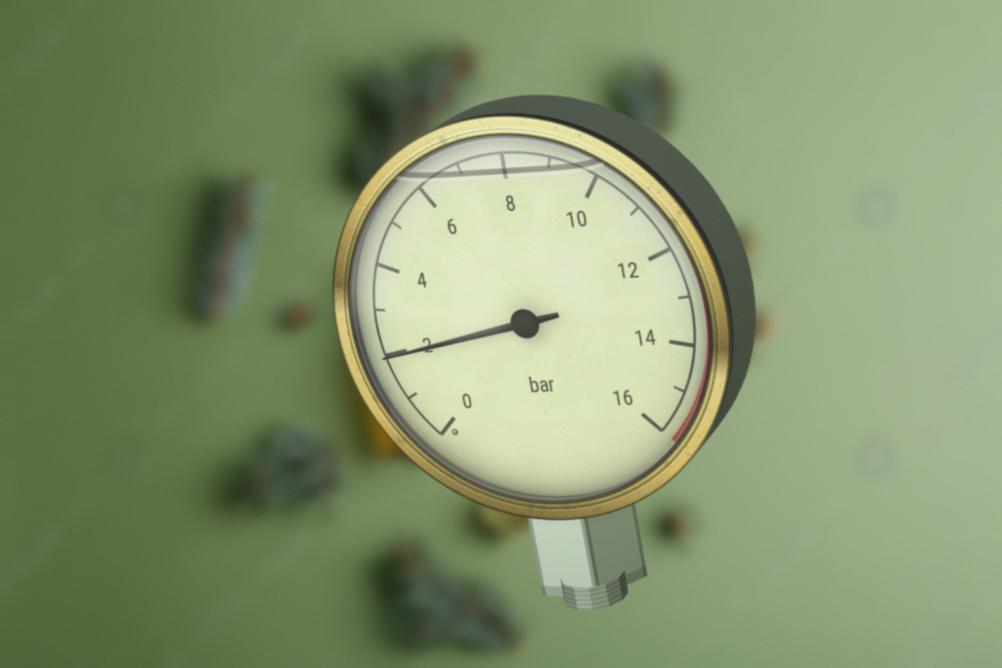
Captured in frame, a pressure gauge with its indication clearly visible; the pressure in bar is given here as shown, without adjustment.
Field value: 2 bar
